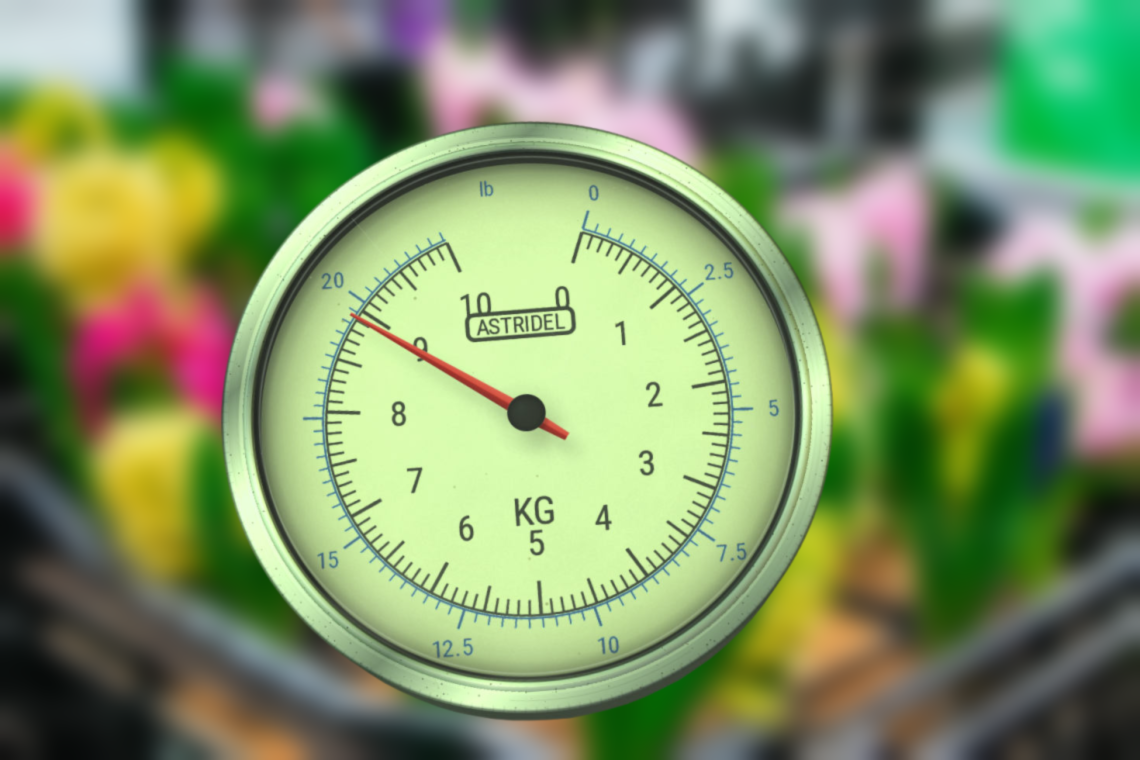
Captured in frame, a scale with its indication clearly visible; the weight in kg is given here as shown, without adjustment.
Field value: 8.9 kg
